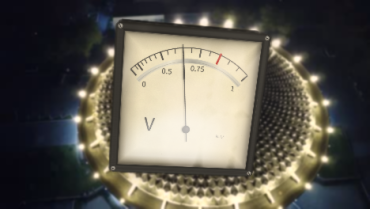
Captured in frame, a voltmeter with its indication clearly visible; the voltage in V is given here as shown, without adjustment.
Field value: 0.65 V
